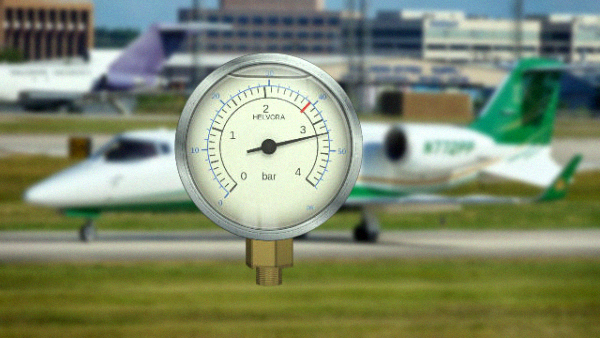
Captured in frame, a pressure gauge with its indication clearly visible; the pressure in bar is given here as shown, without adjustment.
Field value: 3.2 bar
